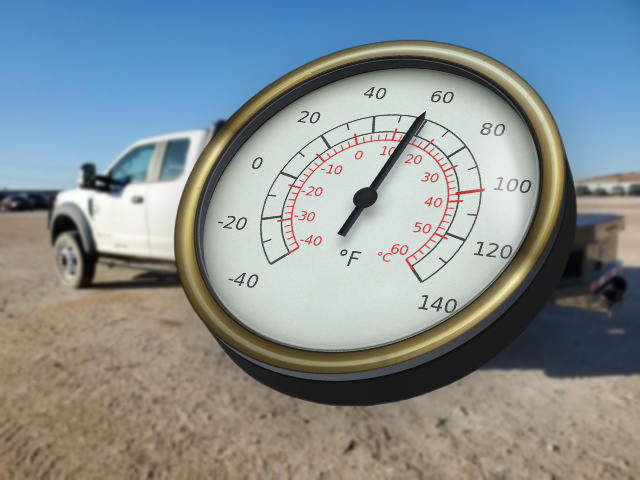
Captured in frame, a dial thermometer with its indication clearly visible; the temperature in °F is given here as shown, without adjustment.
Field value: 60 °F
